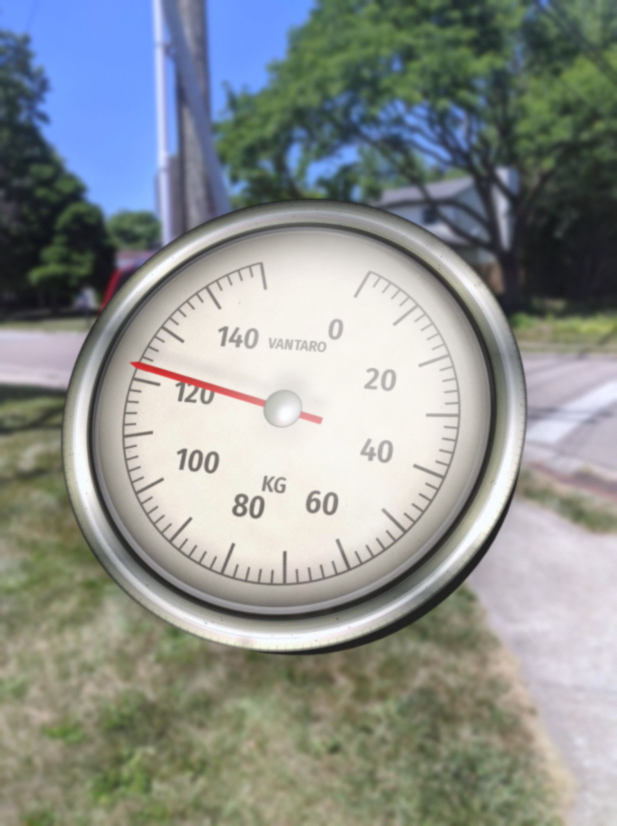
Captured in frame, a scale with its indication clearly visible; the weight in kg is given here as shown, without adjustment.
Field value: 122 kg
